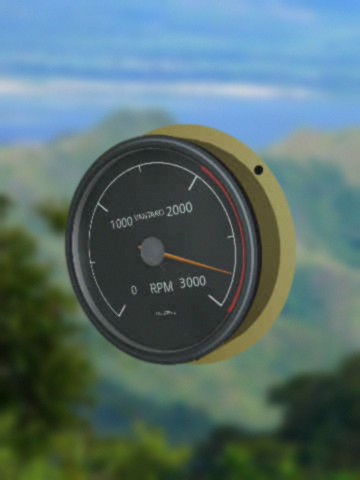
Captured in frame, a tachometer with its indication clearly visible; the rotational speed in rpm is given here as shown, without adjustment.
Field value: 2750 rpm
